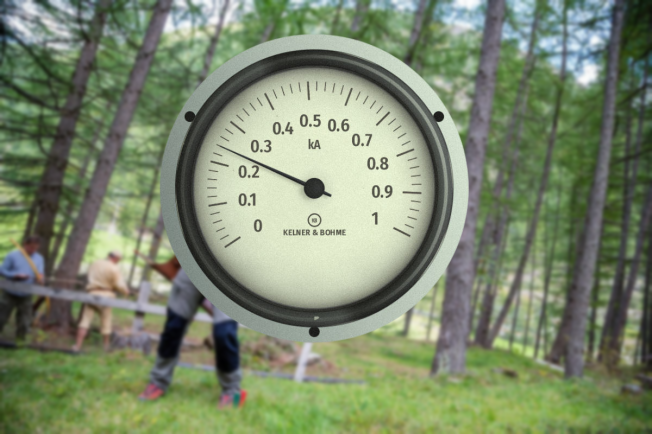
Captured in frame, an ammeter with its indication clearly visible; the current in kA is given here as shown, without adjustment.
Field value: 0.24 kA
